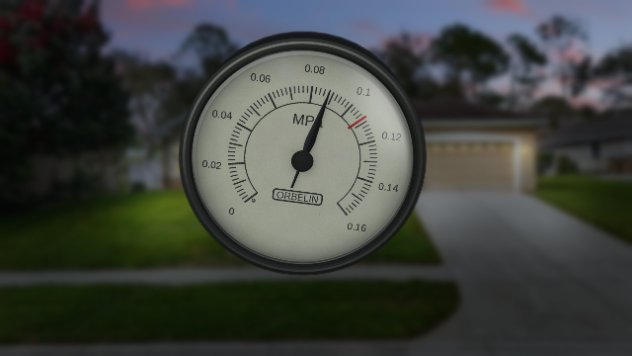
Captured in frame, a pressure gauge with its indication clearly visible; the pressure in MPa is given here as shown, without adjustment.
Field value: 0.088 MPa
